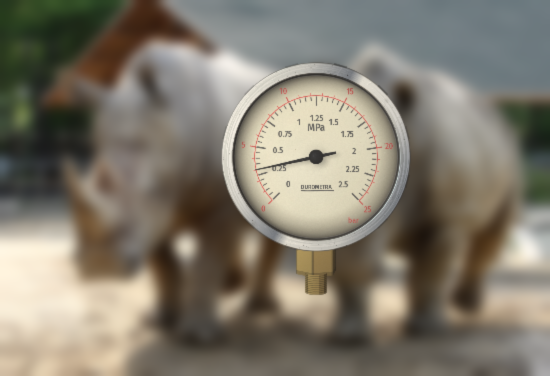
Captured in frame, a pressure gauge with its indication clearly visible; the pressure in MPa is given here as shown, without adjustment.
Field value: 0.3 MPa
